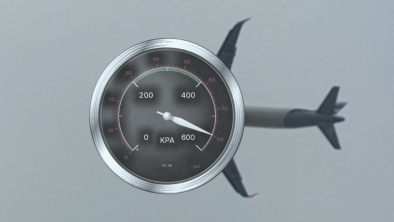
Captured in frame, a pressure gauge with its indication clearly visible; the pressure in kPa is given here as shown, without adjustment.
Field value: 550 kPa
